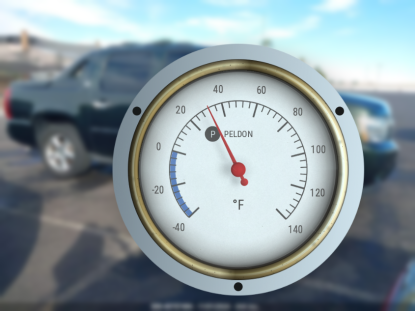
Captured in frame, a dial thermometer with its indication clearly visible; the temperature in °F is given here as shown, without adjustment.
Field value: 32 °F
